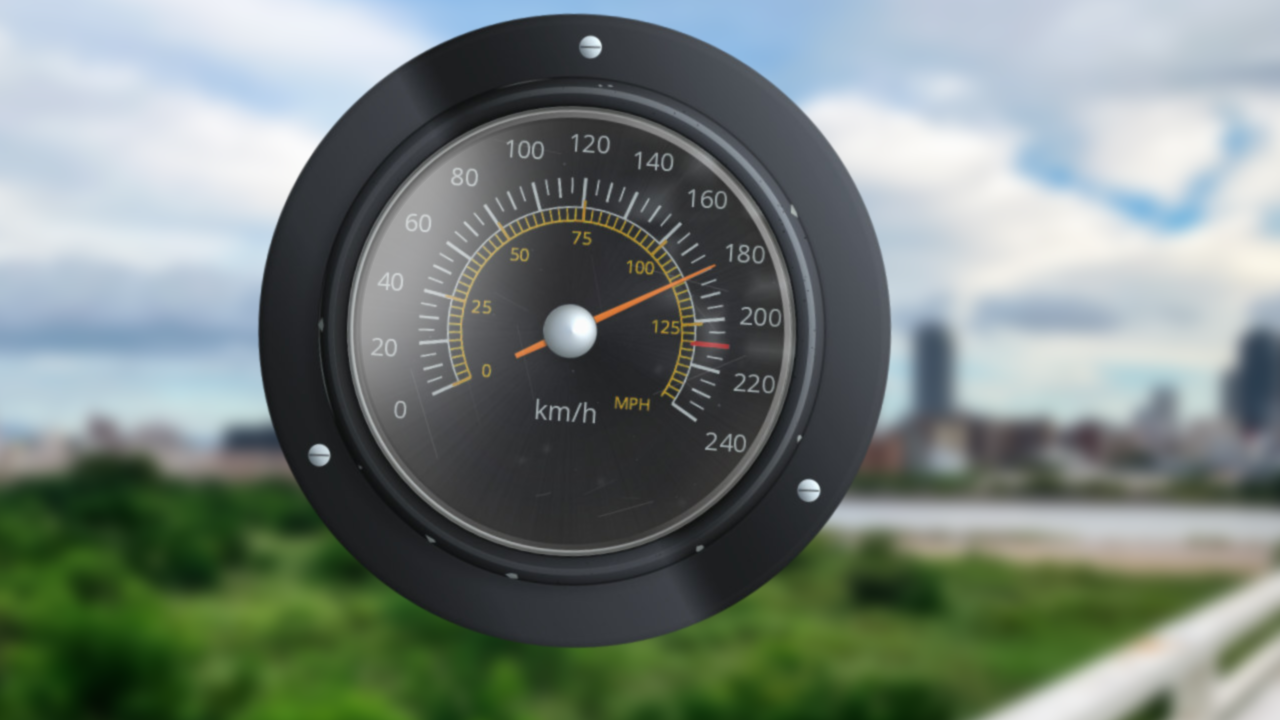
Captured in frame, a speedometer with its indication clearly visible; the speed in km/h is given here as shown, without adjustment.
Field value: 180 km/h
